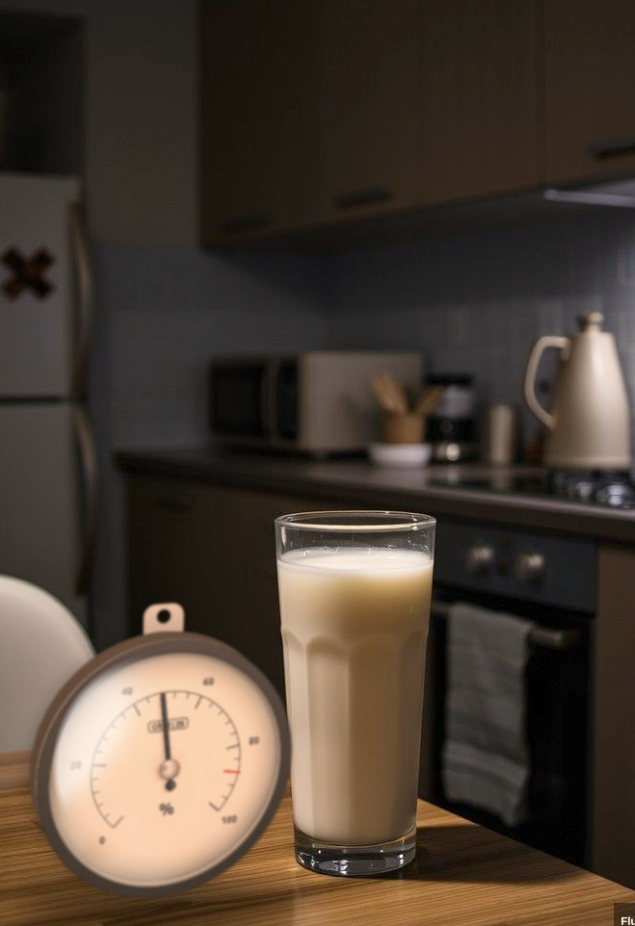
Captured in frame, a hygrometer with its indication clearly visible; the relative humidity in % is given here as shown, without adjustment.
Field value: 48 %
